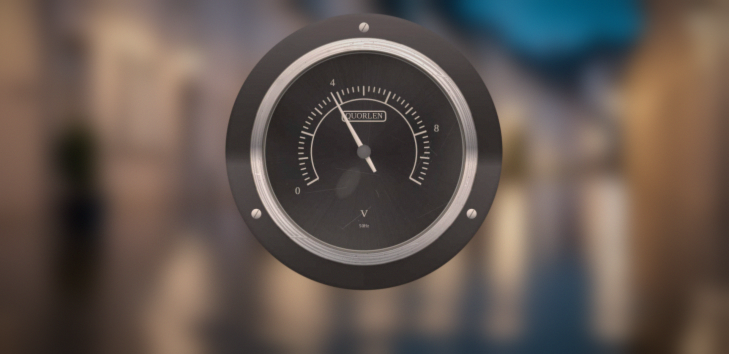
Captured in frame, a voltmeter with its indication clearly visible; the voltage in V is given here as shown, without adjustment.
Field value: 3.8 V
